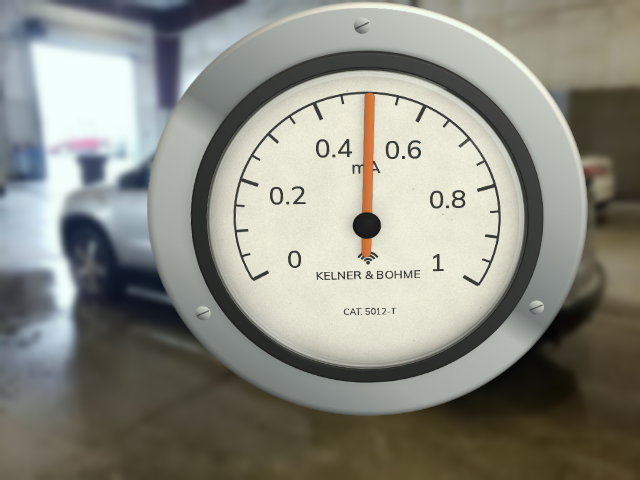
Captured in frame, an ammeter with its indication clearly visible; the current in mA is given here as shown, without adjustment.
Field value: 0.5 mA
